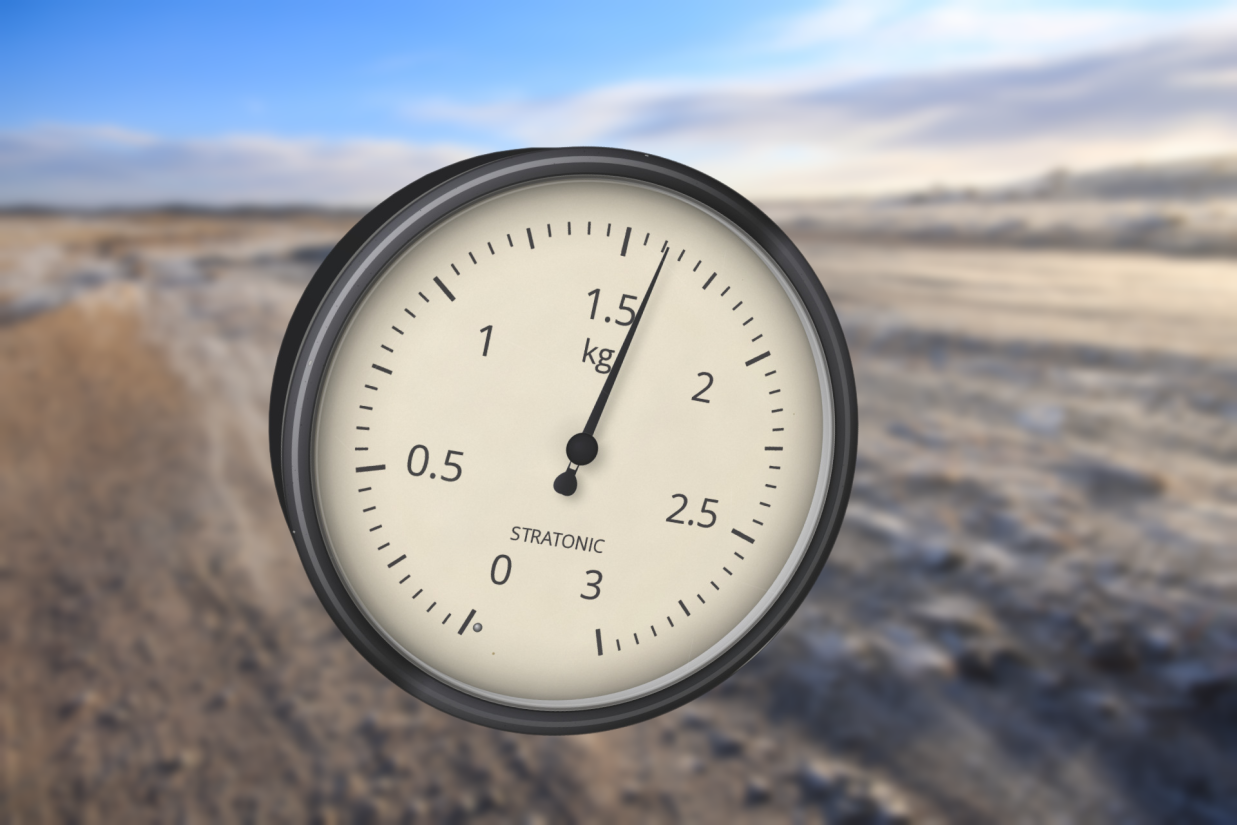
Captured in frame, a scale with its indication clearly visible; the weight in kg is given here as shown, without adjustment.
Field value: 1.6 kg
